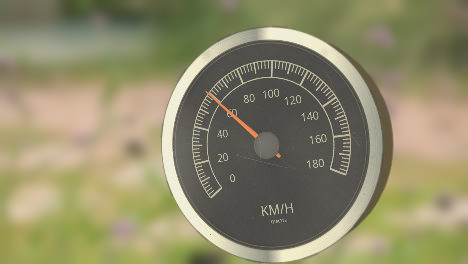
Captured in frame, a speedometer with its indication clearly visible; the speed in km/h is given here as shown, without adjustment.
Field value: 60 km/h
